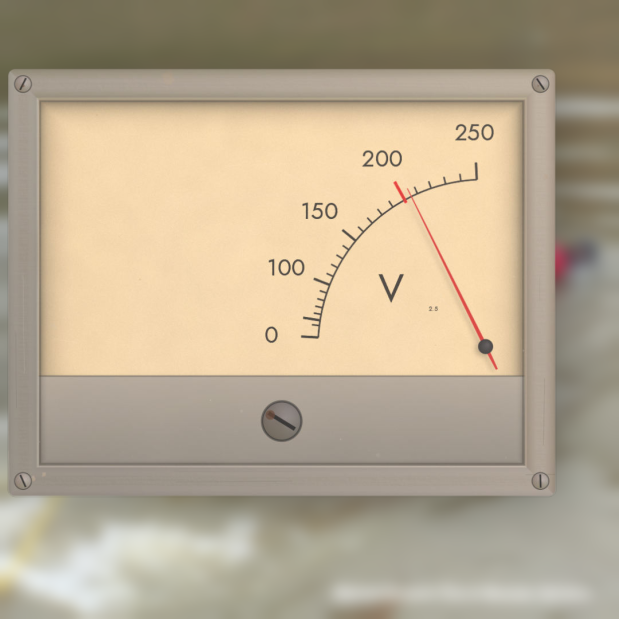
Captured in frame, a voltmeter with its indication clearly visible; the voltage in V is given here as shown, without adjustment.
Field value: 205 V
